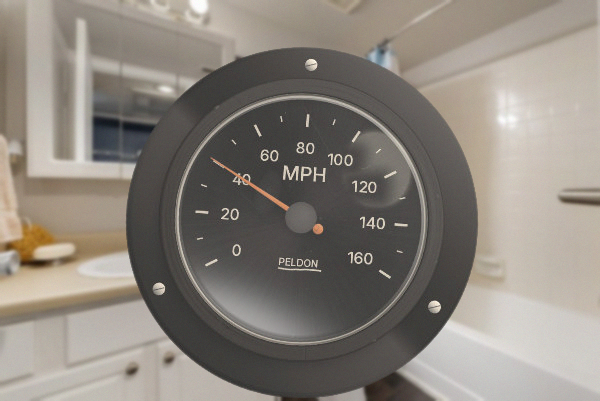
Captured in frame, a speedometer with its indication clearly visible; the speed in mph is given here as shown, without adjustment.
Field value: 40 mph
